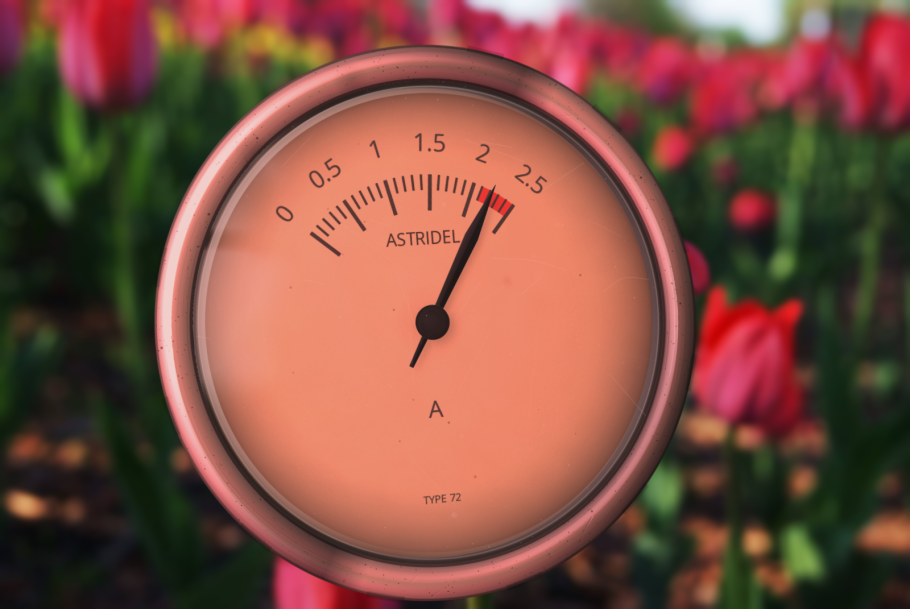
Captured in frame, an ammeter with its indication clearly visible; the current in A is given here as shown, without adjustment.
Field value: 2.2 A
